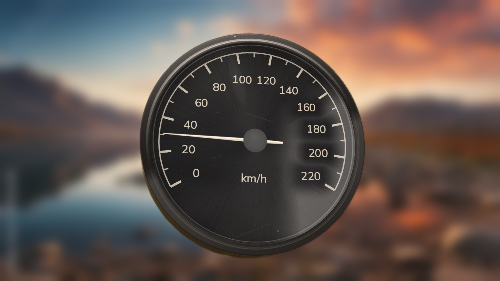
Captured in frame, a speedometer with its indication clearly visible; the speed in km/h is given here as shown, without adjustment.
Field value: 30 km/h
